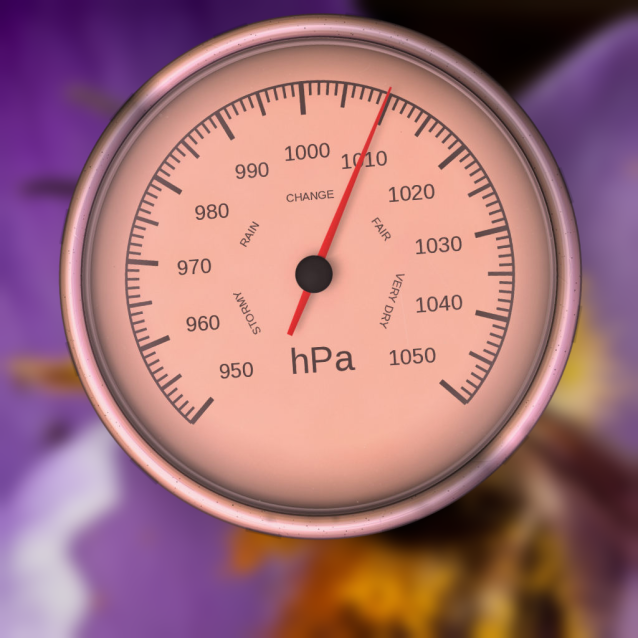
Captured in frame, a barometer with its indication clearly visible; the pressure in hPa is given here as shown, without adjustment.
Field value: 1010 hPa
